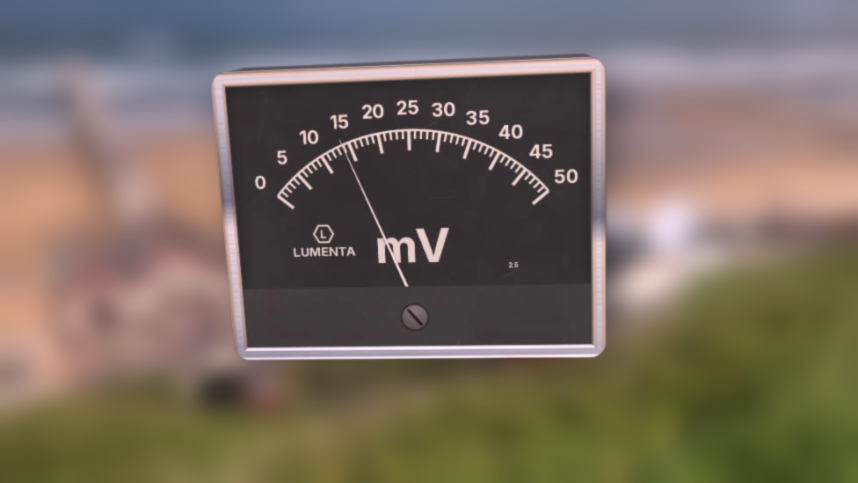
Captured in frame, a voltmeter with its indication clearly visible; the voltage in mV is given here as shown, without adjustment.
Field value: 14 mV
